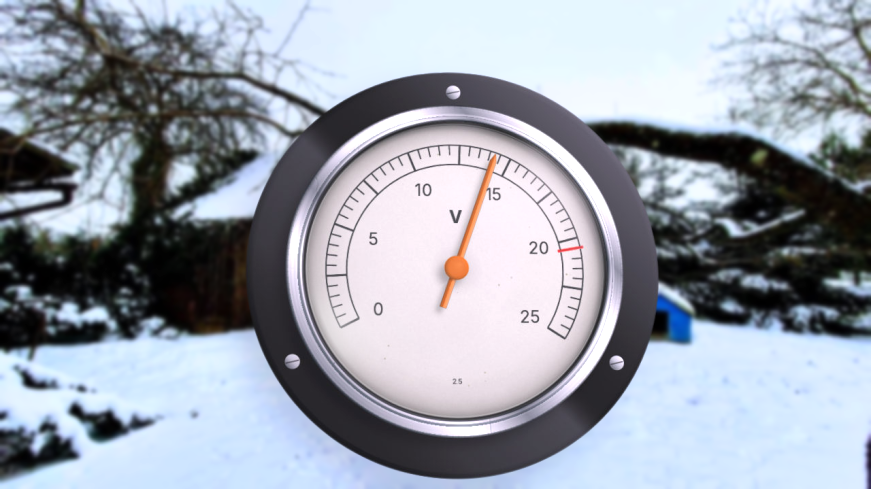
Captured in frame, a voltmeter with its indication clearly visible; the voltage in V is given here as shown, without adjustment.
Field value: 14.25 V
